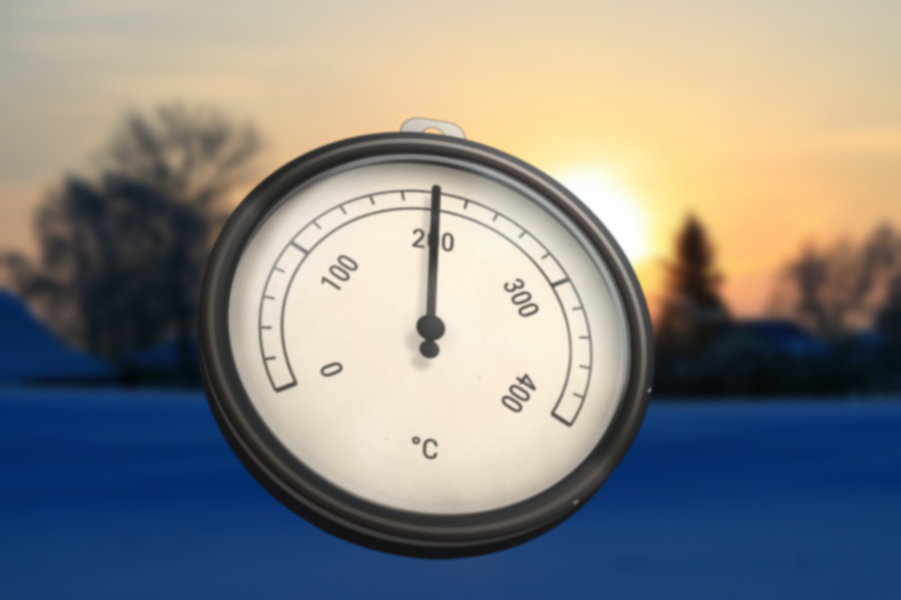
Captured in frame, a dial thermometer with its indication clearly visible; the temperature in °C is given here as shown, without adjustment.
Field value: 200 °C
